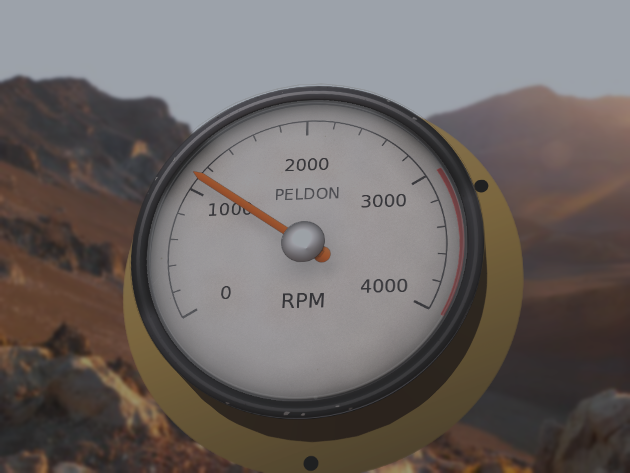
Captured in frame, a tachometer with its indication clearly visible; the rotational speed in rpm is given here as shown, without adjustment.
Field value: 1100 rpm
